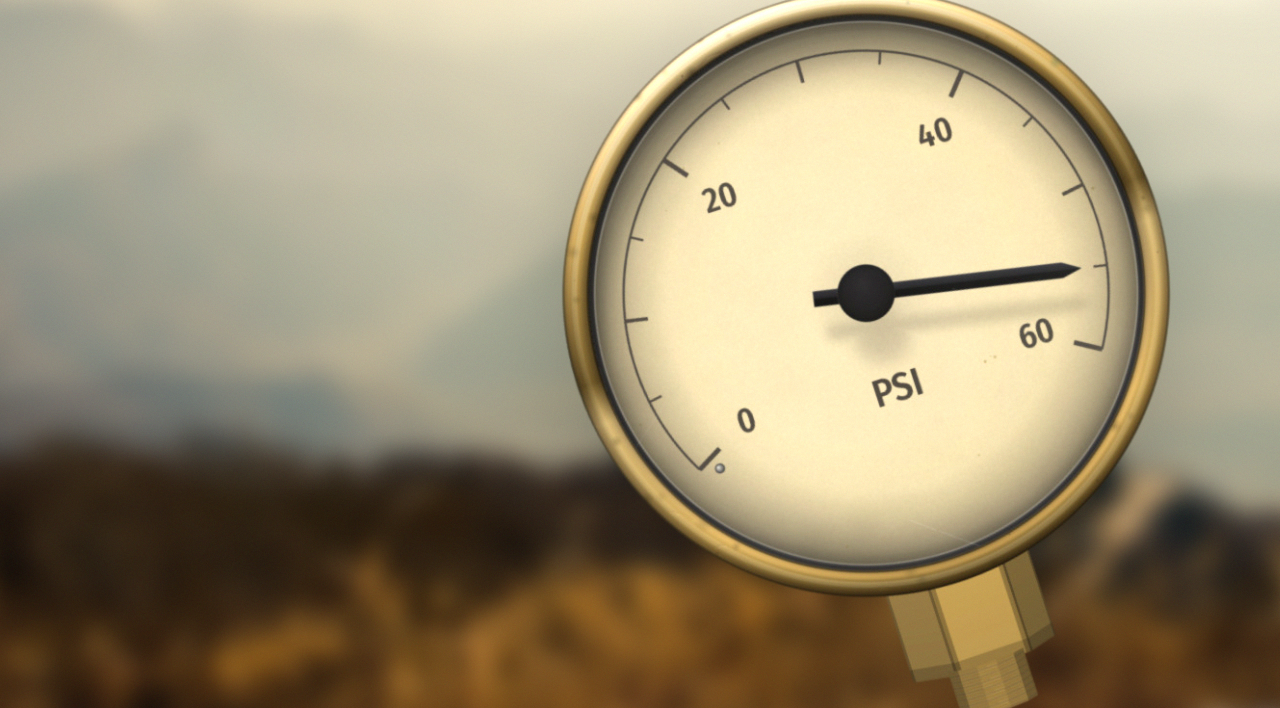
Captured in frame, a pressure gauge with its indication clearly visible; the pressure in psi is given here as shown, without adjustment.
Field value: 55 psi
